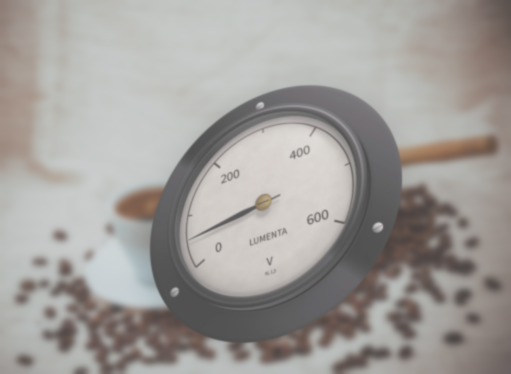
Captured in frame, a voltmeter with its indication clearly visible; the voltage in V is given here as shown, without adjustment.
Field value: 50 V
